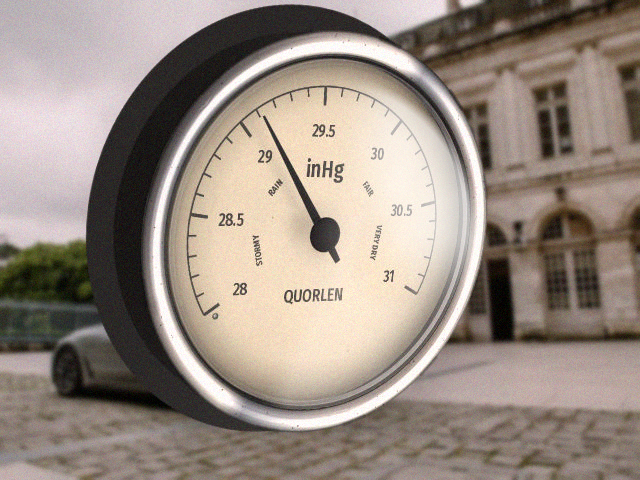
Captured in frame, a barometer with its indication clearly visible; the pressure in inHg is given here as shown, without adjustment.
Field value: 29.1 inHg
